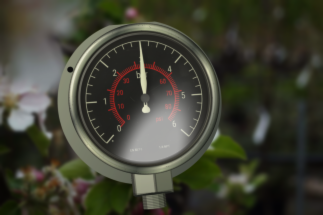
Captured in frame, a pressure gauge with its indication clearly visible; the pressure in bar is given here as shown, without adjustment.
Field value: 3 bar
